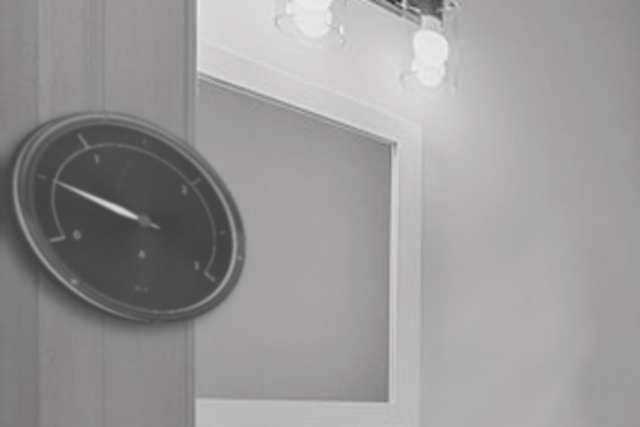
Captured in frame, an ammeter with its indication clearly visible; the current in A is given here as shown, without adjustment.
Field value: 0.5 A
